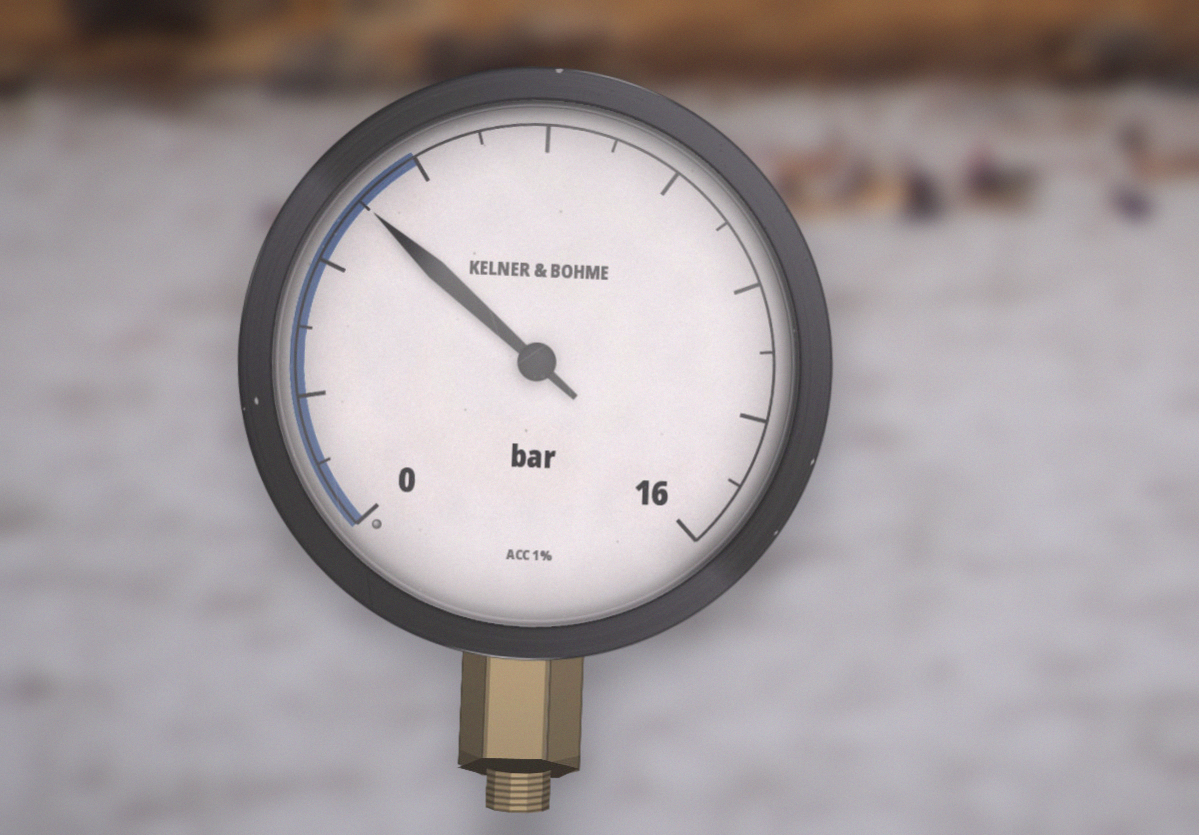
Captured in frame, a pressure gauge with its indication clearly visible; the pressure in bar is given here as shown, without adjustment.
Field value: 5 bar
